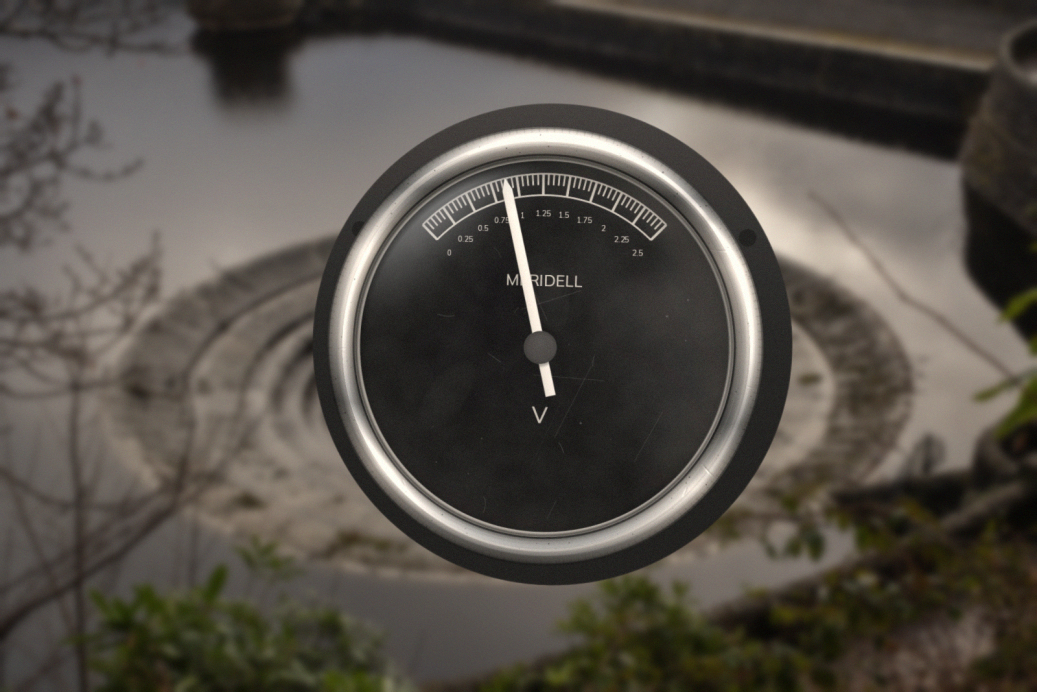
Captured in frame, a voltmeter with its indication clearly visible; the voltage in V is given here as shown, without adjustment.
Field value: 0.9 V
